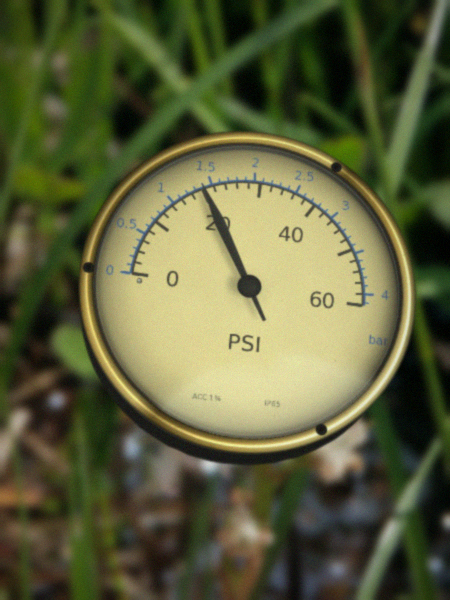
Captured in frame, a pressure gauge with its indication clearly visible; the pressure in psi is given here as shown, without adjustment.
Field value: 20 psi
